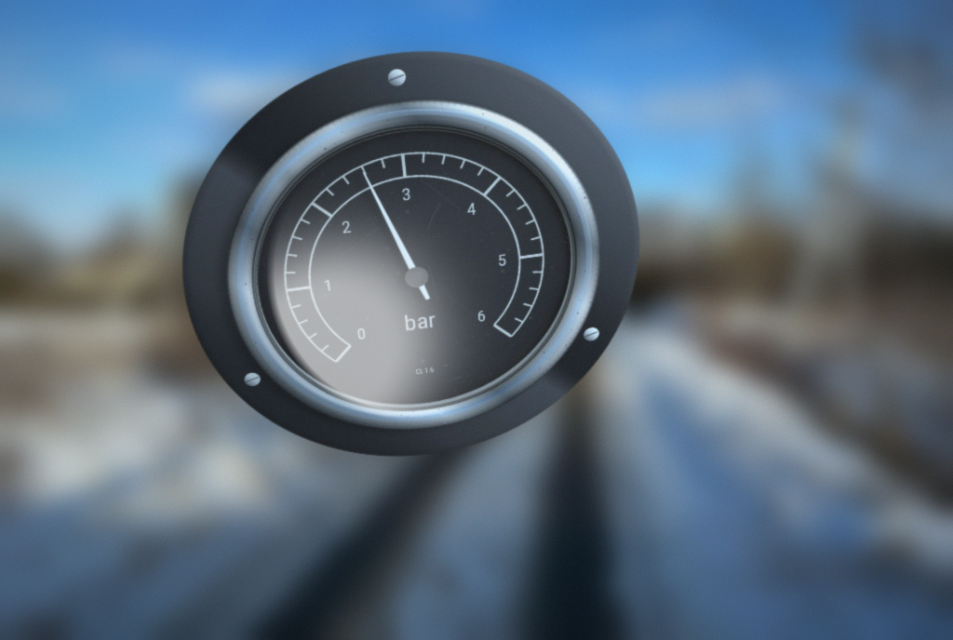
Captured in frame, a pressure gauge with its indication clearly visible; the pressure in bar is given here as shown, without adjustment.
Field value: 2.6 bar
